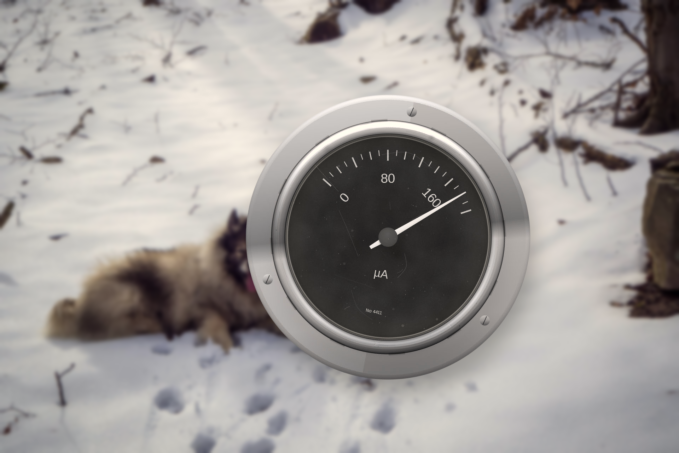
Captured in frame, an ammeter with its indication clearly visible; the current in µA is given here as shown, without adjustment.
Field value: 180 µA
